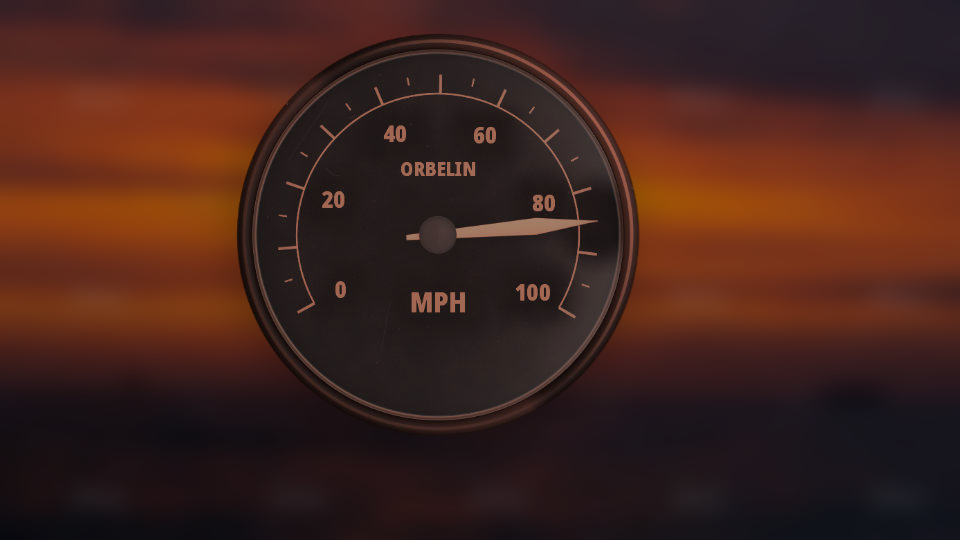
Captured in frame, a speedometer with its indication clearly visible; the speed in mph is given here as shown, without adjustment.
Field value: 85 mph
